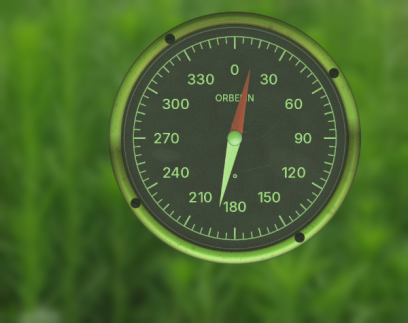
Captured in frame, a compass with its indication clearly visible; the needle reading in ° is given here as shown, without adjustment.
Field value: 12.5 °
